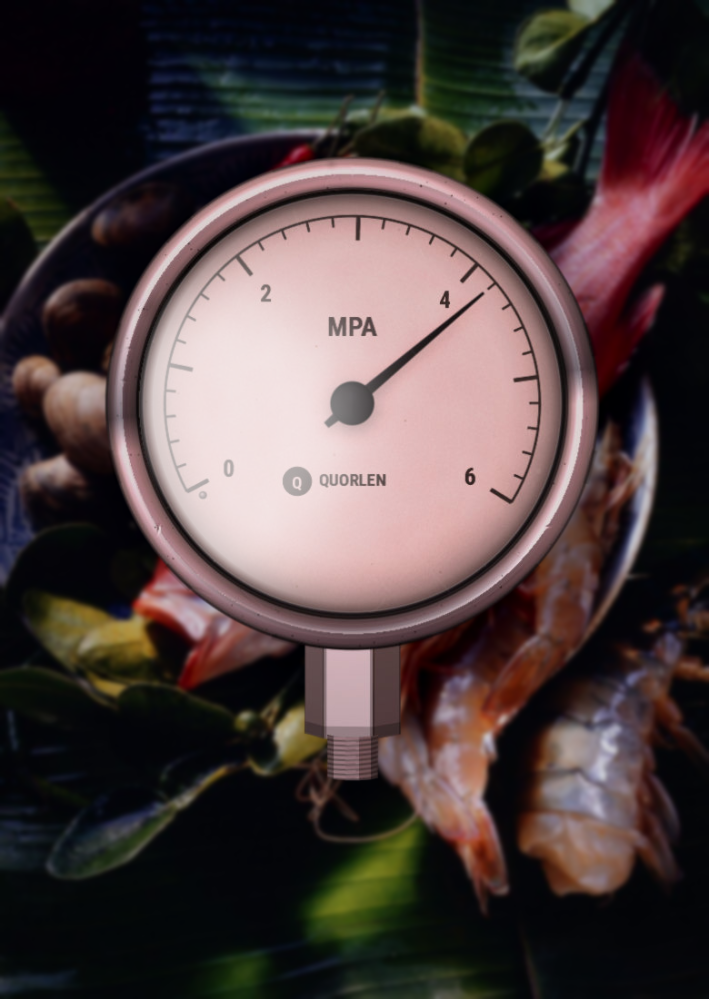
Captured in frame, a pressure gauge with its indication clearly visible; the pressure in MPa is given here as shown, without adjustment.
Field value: 4.2 MPa
